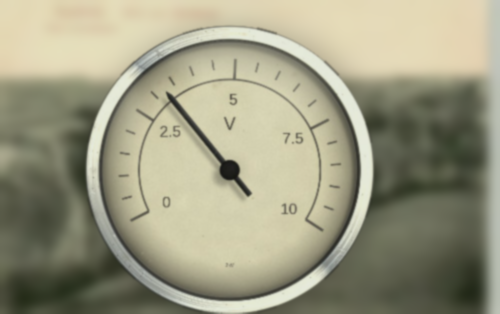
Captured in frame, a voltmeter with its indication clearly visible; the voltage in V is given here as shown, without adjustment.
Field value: 3.25 V
